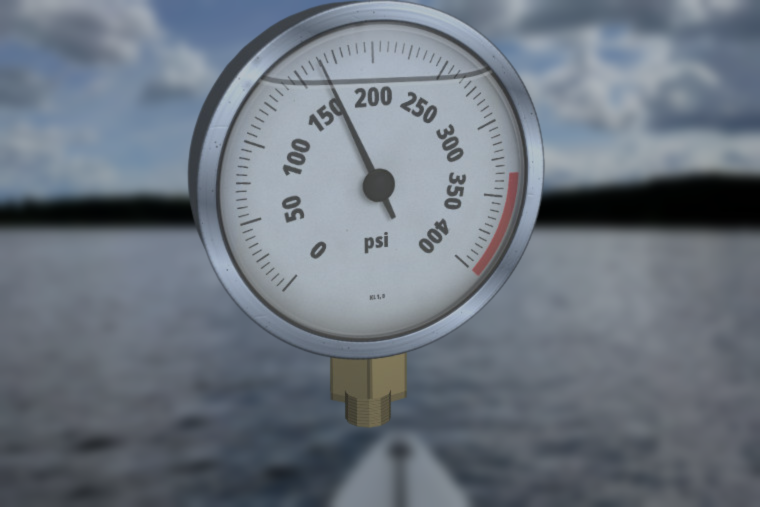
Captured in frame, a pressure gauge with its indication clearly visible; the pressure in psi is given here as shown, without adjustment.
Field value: 165 psi
